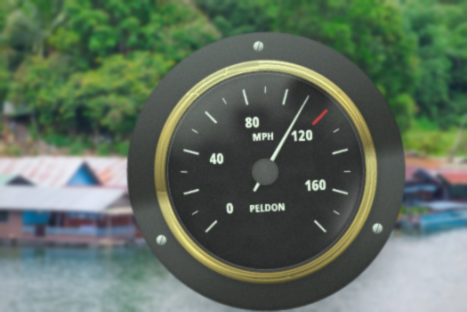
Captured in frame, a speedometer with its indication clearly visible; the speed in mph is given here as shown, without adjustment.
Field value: 110 mph
